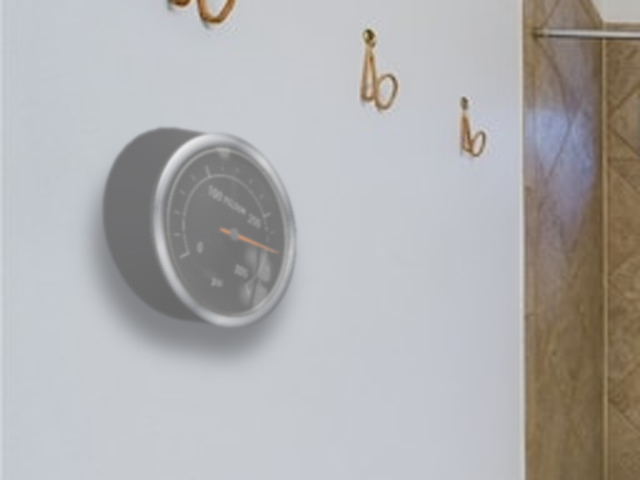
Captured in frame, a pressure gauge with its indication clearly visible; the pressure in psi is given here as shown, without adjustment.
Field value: 240 psi
